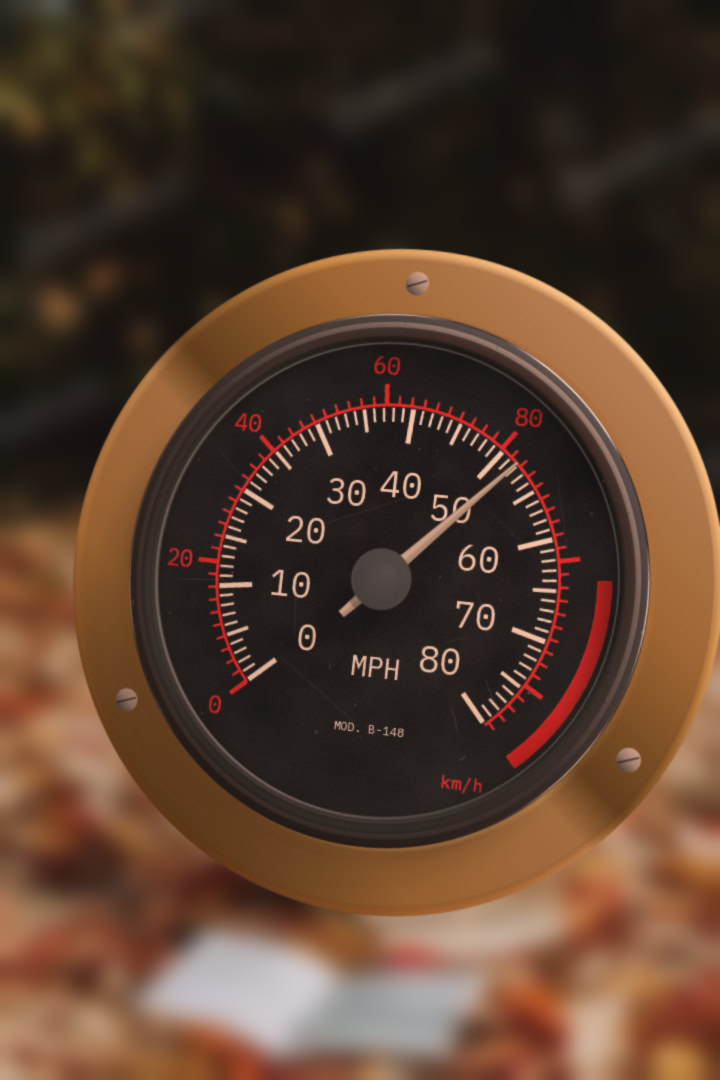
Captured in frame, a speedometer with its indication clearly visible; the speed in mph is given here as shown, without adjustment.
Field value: 52 mph
